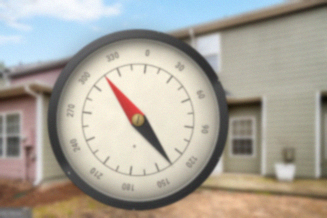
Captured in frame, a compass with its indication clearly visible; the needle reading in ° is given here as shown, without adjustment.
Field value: 315 °
